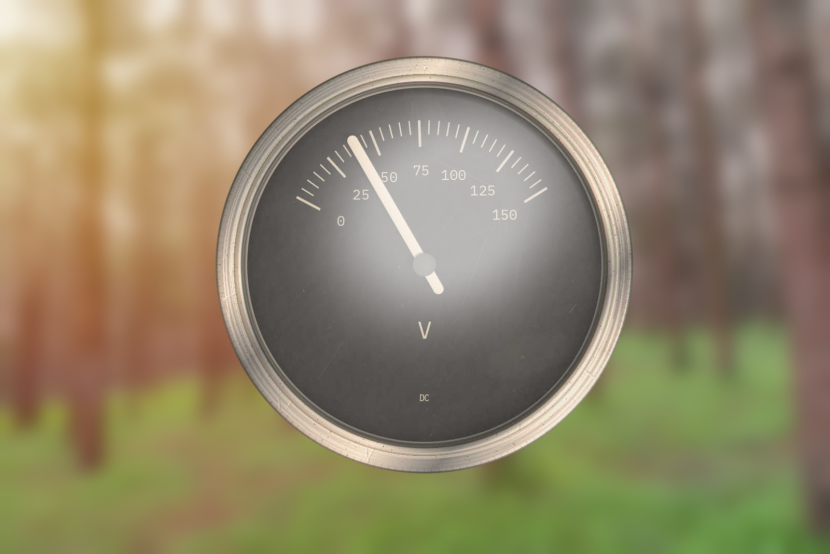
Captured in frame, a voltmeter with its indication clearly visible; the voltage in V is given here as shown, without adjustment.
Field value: 40 V
